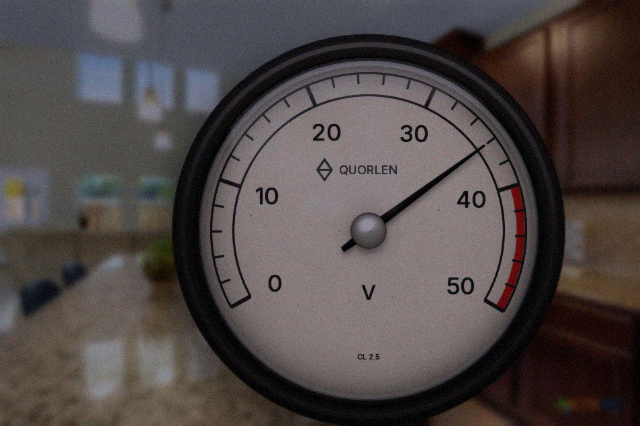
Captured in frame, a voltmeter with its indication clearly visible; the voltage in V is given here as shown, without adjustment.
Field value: 36 V
